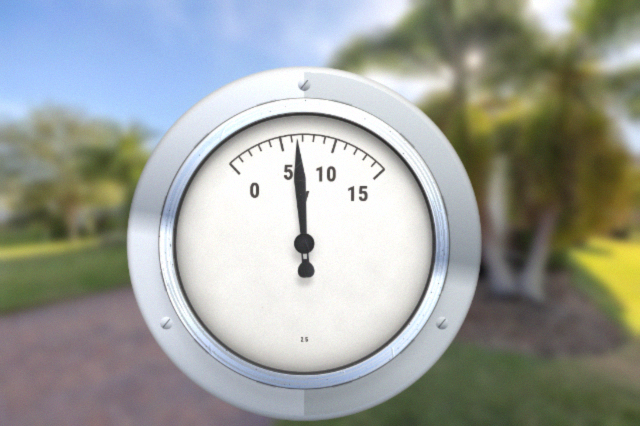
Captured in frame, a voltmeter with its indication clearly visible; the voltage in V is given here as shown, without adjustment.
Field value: 6.5 V
